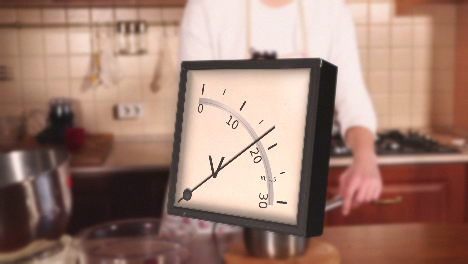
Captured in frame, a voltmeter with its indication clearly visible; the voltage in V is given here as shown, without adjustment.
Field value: 17.5 V
